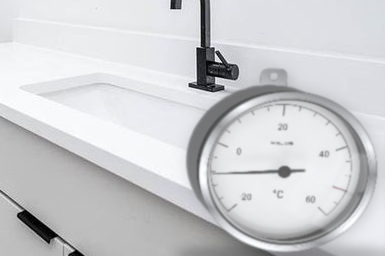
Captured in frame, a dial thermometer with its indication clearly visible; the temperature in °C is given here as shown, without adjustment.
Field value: -8 °C
